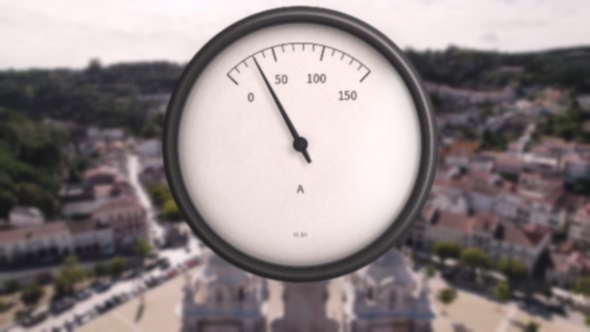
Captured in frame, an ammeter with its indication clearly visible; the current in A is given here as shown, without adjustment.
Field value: 30 A
